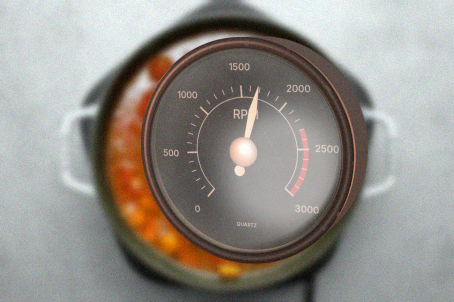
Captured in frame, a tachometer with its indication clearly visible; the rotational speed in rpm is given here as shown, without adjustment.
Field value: 1700 rpm
